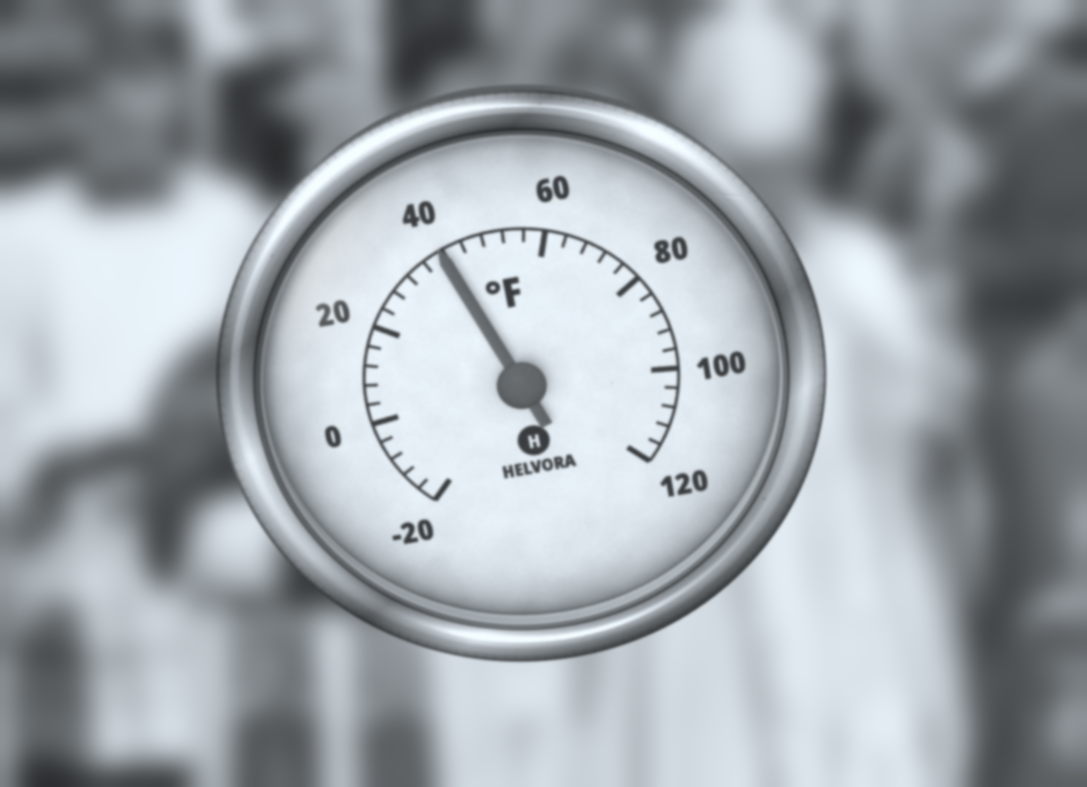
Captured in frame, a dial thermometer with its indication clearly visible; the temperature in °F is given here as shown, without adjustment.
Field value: 40 °F
